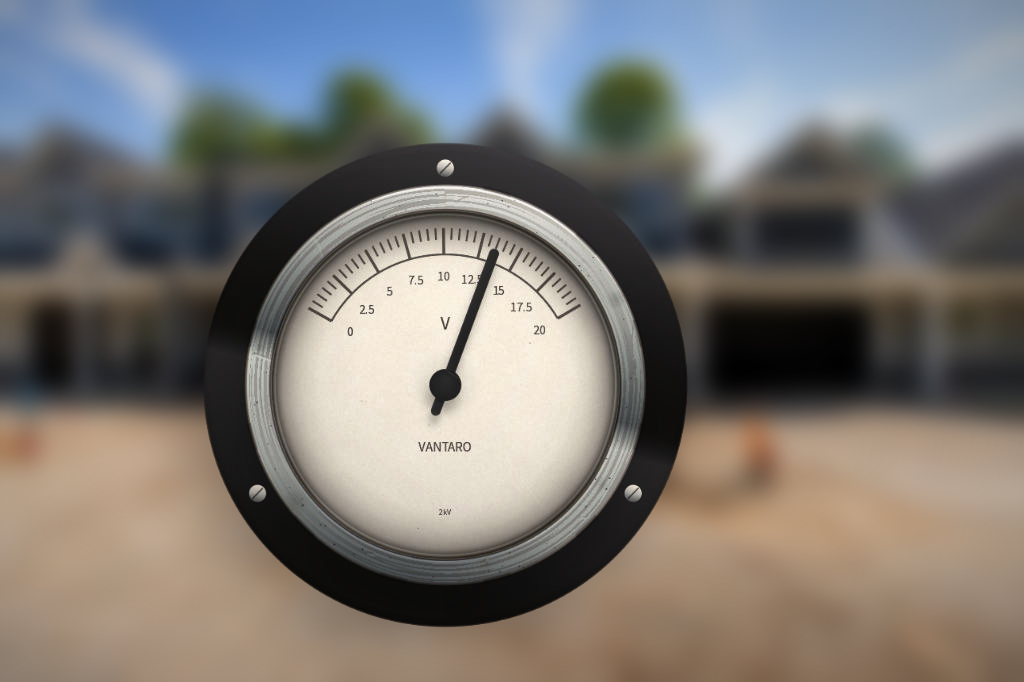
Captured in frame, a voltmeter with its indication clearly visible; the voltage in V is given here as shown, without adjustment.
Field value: 13.5 V
